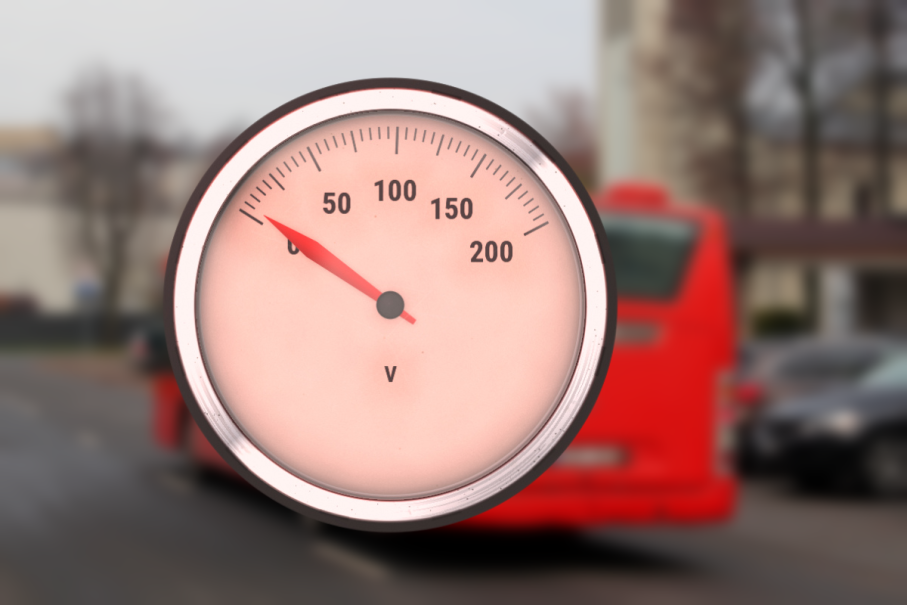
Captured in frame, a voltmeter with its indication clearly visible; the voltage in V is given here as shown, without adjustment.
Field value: 5 V
